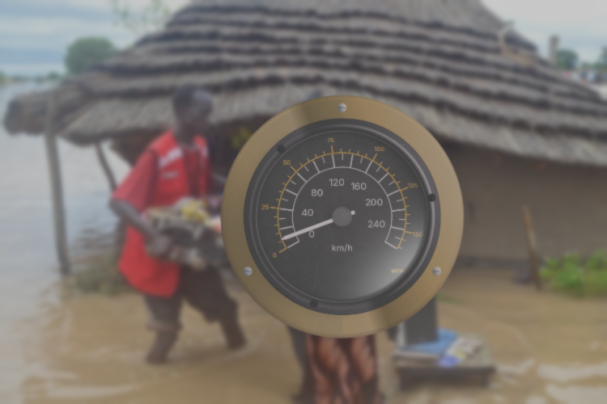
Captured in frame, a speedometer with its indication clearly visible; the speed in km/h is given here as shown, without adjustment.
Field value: 10 km/h
